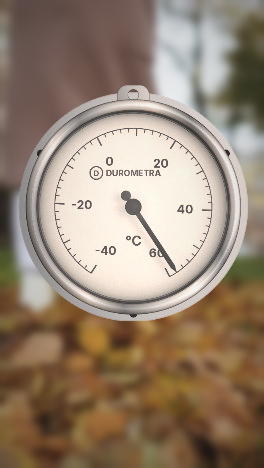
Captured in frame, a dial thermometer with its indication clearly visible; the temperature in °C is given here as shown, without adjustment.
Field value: 58 °C
